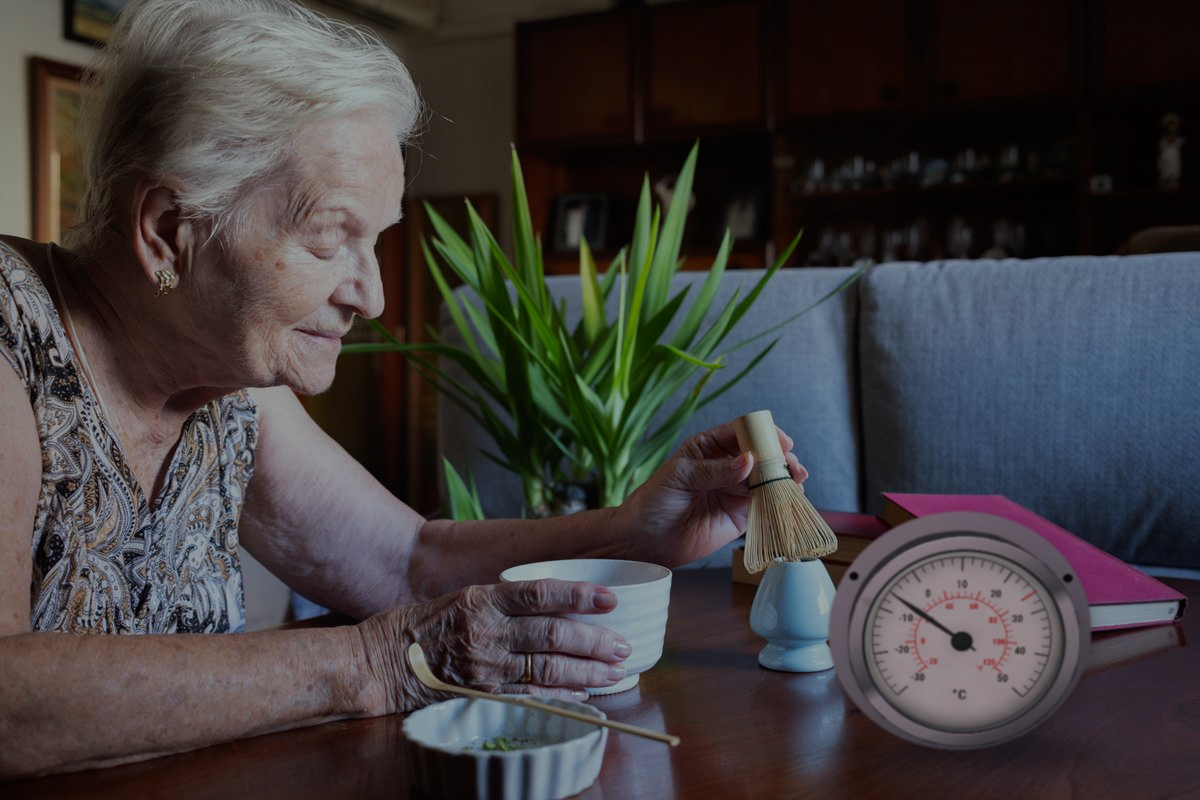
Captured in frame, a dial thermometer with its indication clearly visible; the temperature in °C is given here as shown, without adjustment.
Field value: -6 °C
